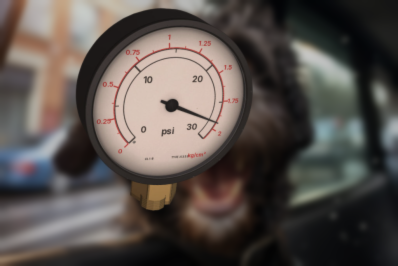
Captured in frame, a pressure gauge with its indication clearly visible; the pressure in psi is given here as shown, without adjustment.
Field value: 27.5 psi
